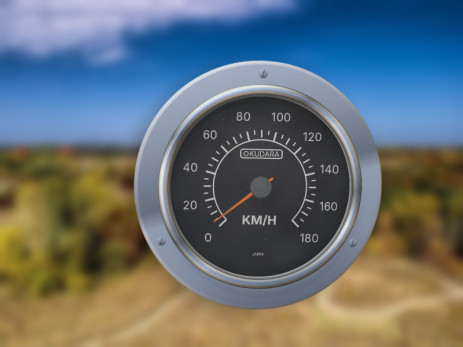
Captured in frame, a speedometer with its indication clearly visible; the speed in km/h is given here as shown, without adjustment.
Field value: 5 km/h
